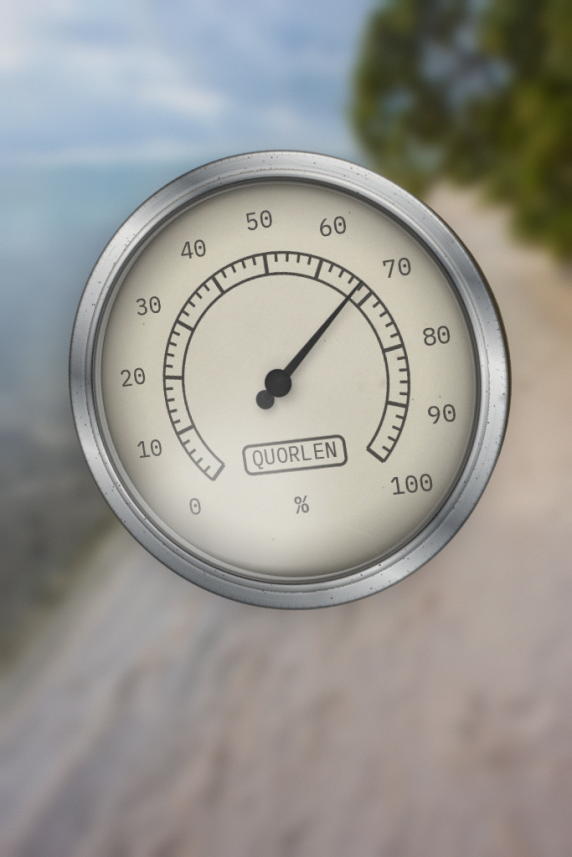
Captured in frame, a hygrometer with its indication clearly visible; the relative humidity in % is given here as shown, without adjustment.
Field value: 68 %
